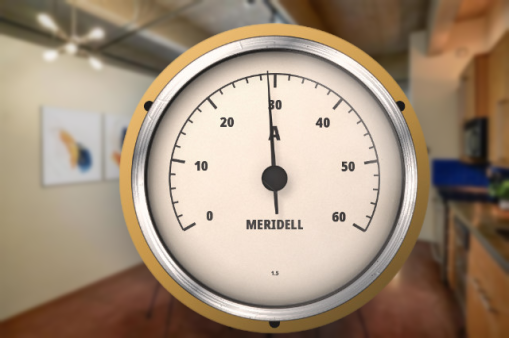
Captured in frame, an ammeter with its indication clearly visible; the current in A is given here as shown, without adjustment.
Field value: 29 A
